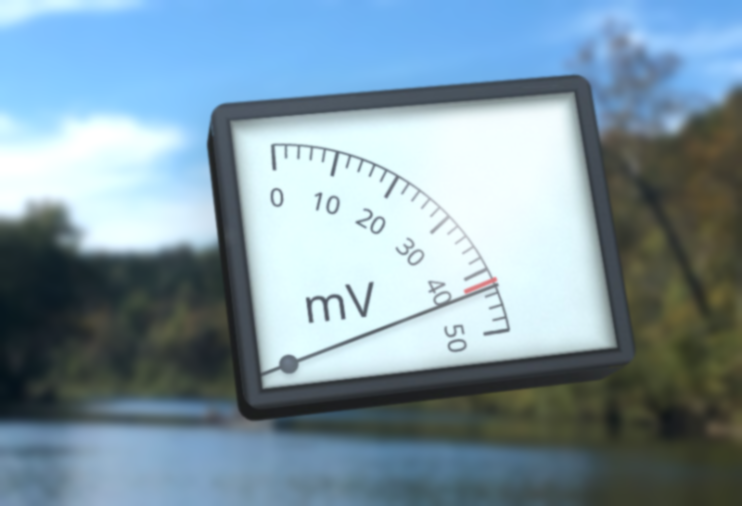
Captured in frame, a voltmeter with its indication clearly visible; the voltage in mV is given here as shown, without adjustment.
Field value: 43 mV
